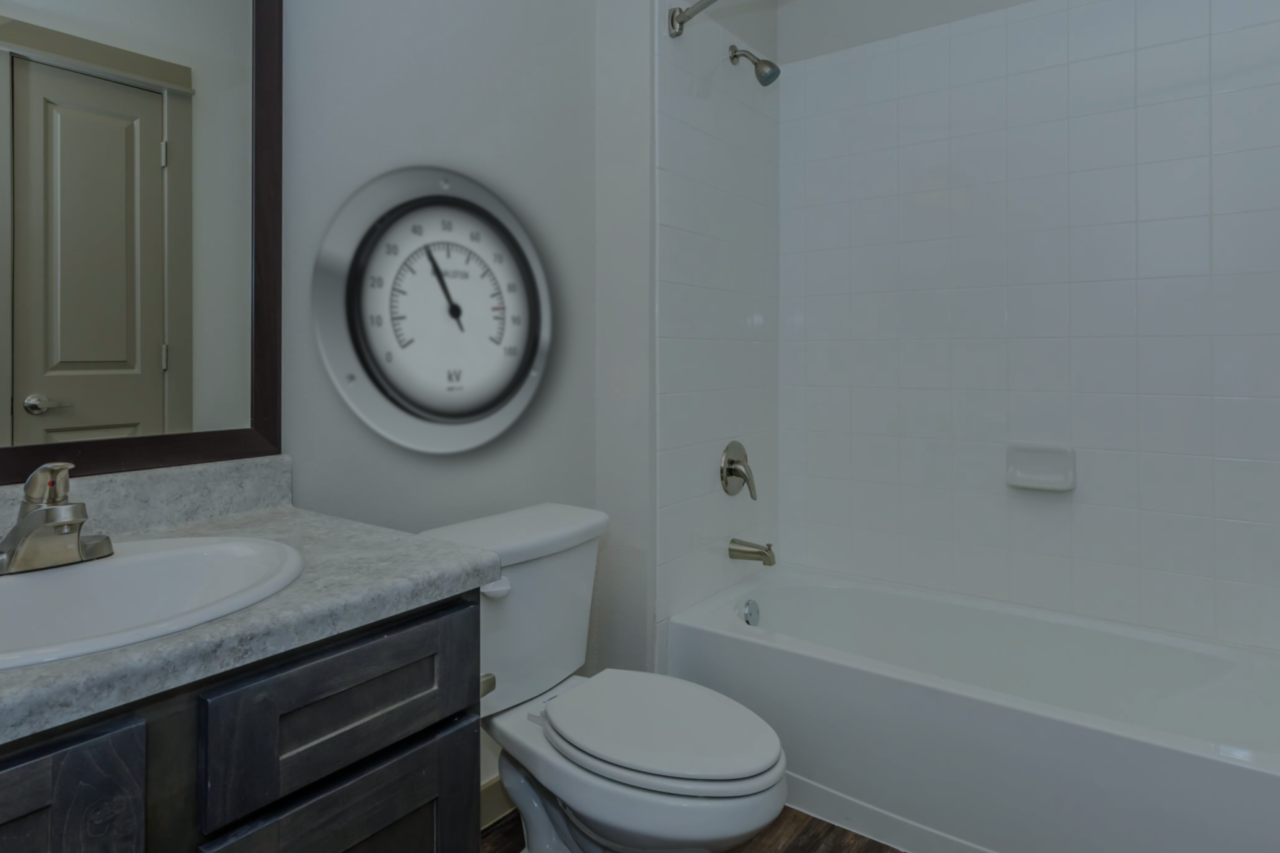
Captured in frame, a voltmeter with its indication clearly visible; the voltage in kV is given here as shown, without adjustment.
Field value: 40 kV
